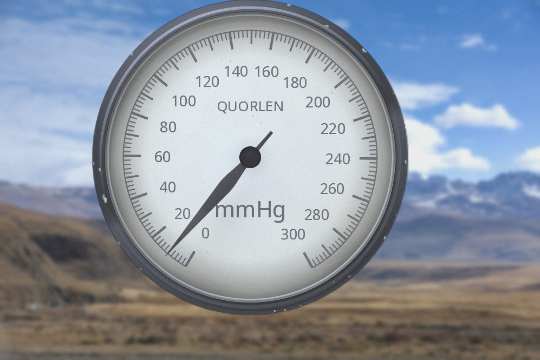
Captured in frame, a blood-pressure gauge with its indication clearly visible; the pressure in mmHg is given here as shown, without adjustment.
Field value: 10 mmHg
